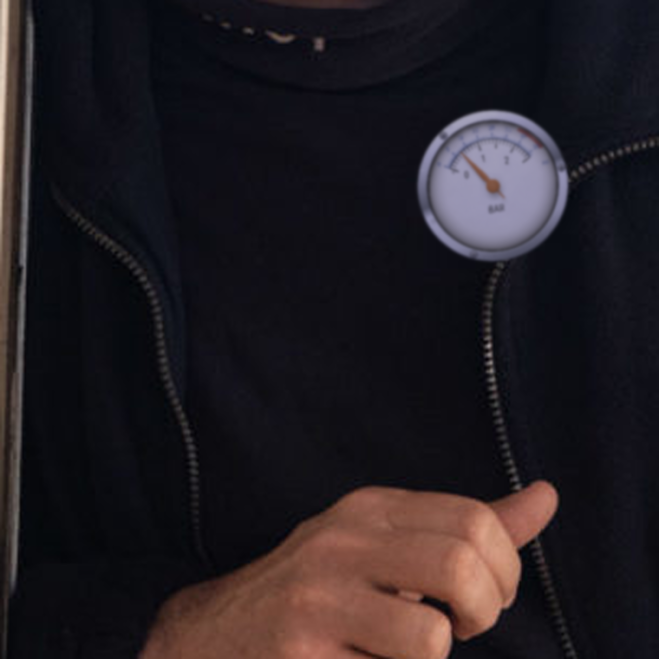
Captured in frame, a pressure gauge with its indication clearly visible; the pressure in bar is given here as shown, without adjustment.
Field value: 0.5 bar
